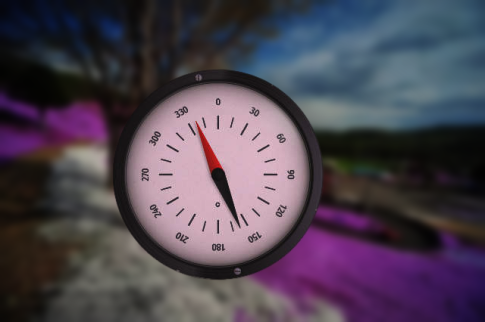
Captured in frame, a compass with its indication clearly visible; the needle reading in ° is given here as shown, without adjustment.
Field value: 337.5 °
